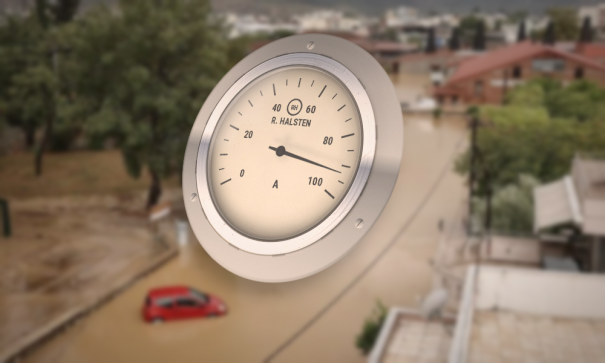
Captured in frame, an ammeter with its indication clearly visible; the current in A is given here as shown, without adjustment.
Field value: 92.5 A
